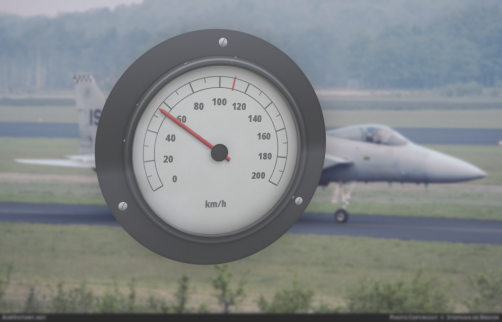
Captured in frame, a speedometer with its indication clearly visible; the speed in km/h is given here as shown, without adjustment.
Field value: 55 km/h
